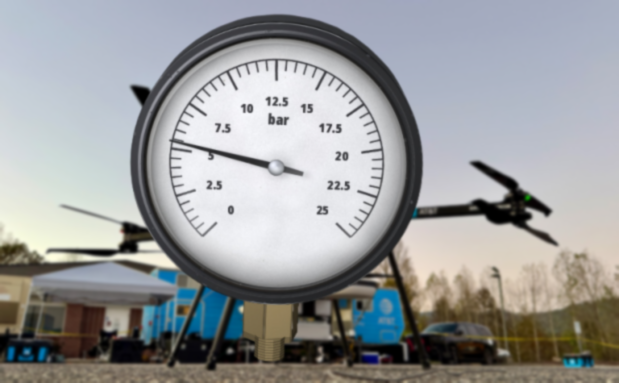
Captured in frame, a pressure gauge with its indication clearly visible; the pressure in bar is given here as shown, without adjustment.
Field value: 5.5 bar
